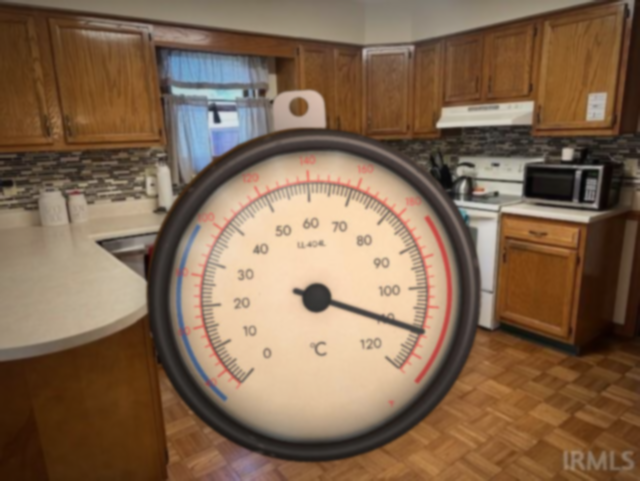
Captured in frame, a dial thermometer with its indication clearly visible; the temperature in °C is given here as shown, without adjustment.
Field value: 110 °C
